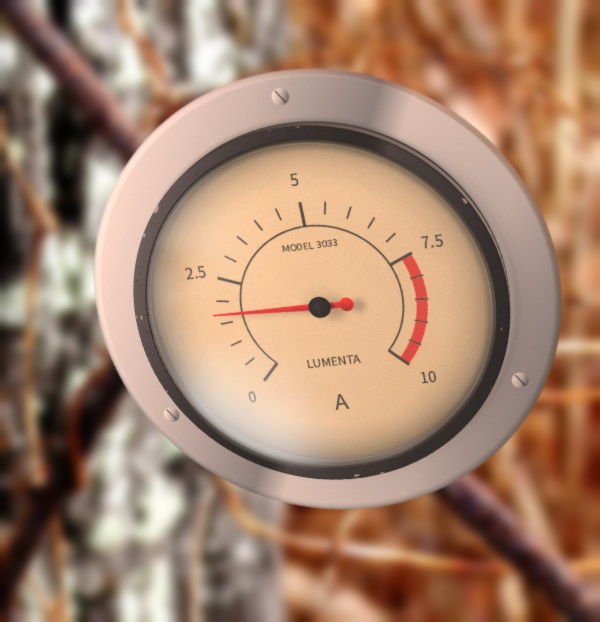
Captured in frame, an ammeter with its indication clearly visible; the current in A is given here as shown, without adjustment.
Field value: 1.75 A
